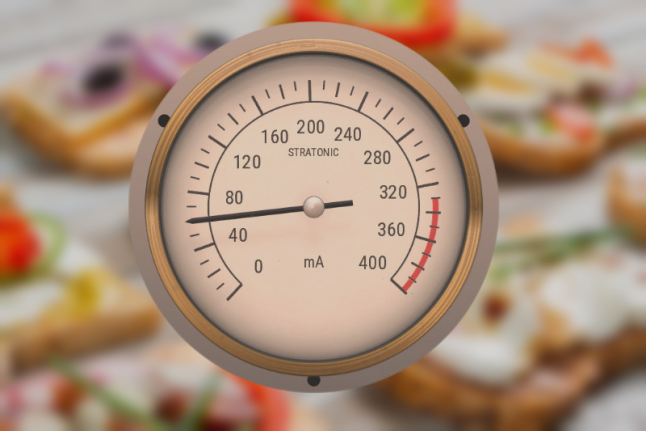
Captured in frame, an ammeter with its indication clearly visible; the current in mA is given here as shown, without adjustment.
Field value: 60 mA
